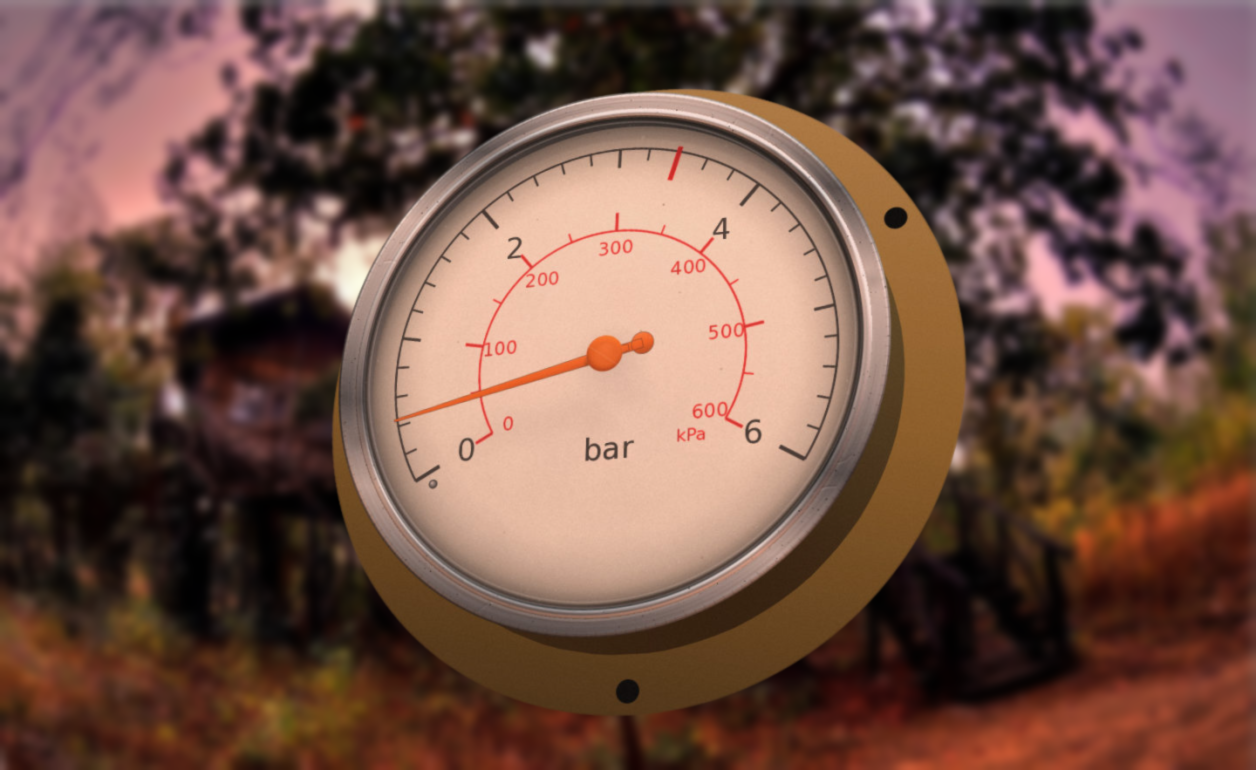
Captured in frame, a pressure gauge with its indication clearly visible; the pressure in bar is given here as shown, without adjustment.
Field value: 0.4 bar
